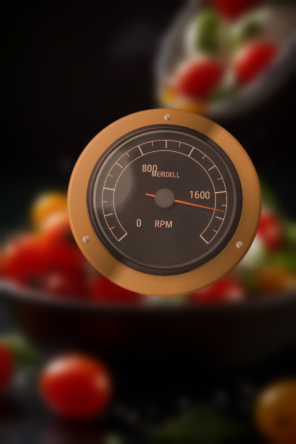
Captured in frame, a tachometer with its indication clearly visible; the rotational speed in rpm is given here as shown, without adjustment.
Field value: 1750 rpm
